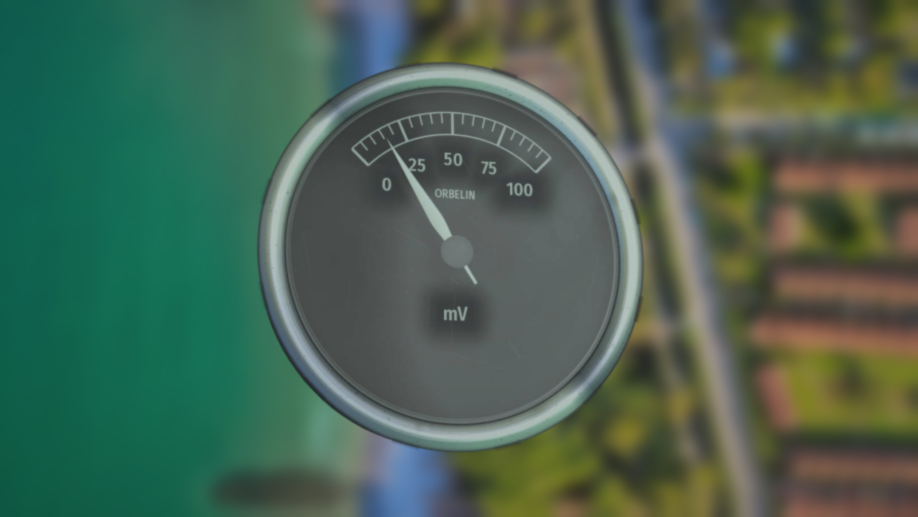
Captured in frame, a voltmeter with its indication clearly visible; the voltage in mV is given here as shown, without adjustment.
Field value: 15 mV
